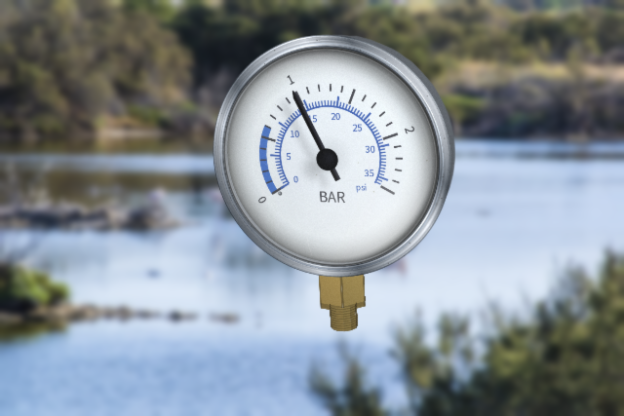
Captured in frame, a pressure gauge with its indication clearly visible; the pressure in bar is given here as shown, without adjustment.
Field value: 1 bar
